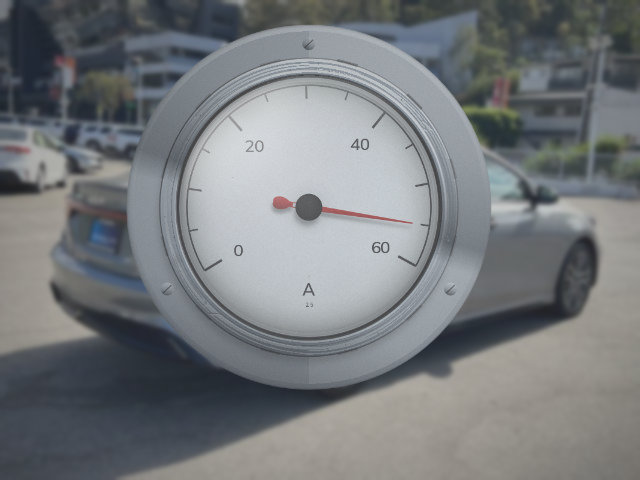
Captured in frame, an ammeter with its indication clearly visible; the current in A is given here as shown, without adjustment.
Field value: 55 A
